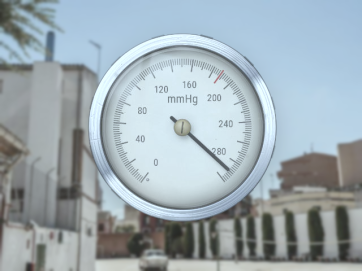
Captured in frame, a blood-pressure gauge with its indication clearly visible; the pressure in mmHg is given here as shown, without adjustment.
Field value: 290 mmHg
